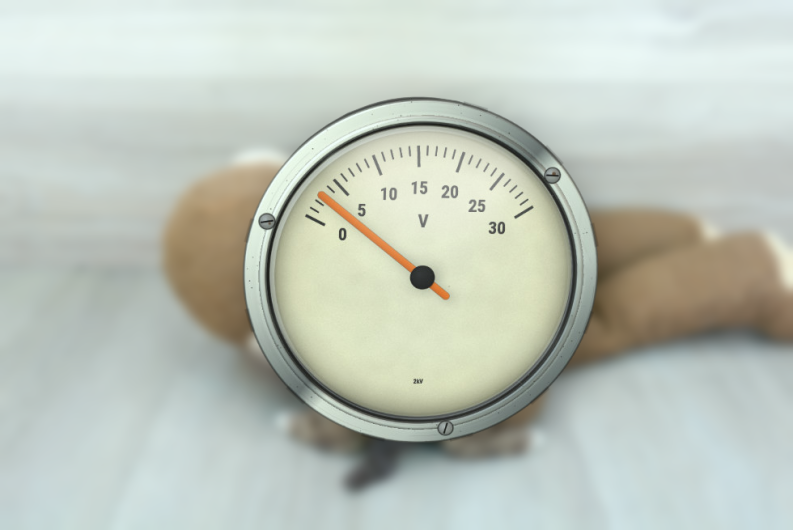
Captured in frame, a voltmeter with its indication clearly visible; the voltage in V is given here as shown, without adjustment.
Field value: 3 V
